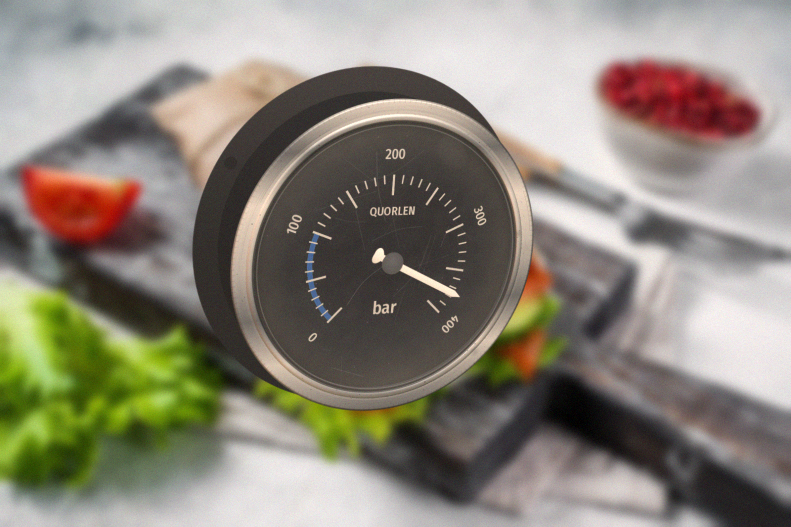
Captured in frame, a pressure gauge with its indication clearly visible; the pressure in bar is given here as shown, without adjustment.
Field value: 375 bar
